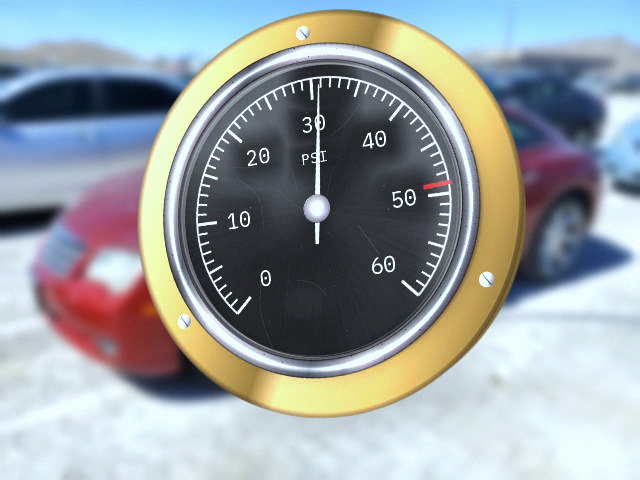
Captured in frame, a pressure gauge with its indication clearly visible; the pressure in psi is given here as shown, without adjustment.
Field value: 31 psi
